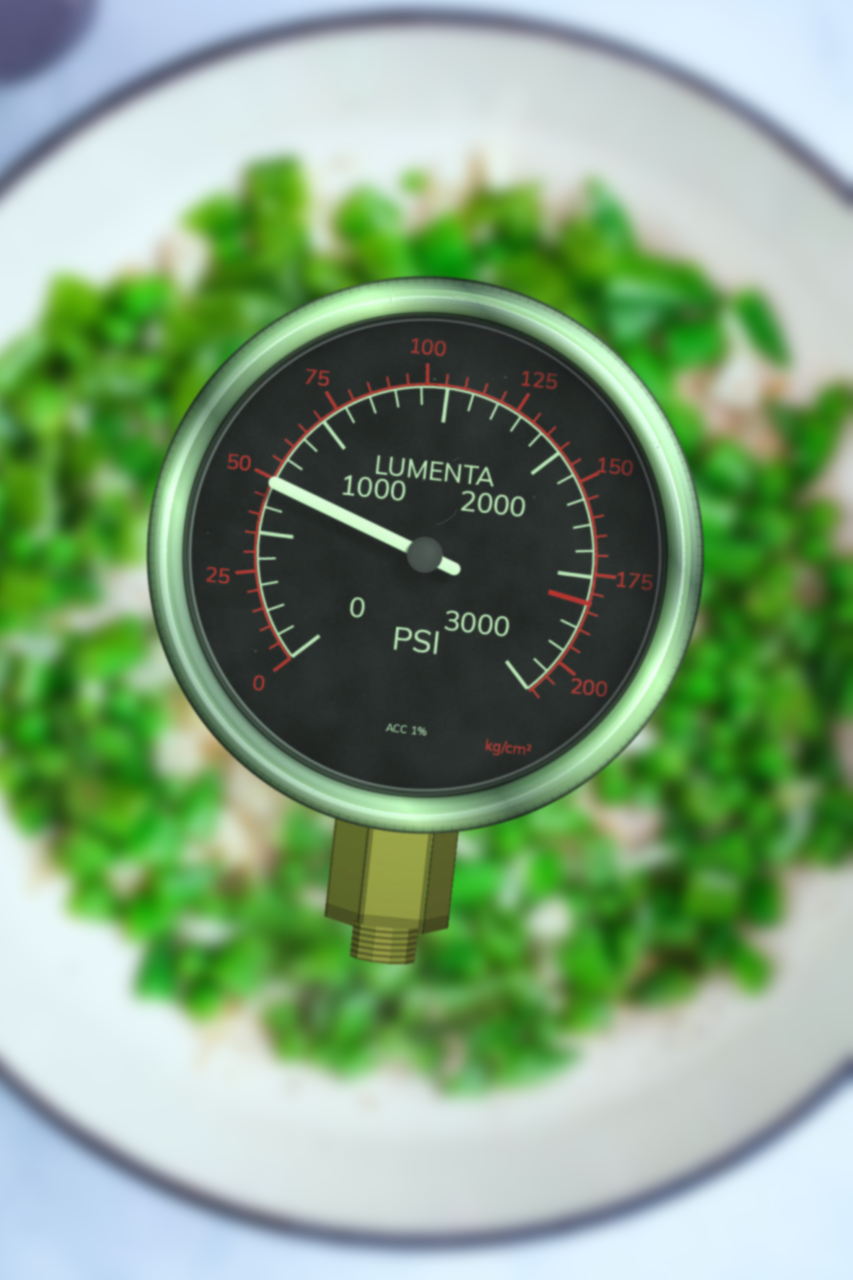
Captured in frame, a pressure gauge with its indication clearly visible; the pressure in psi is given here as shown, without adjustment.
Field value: 700 psi
